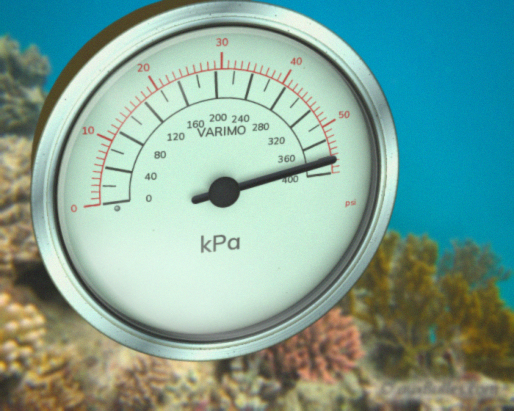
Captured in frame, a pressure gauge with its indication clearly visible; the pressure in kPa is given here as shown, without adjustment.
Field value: 380 kPa
